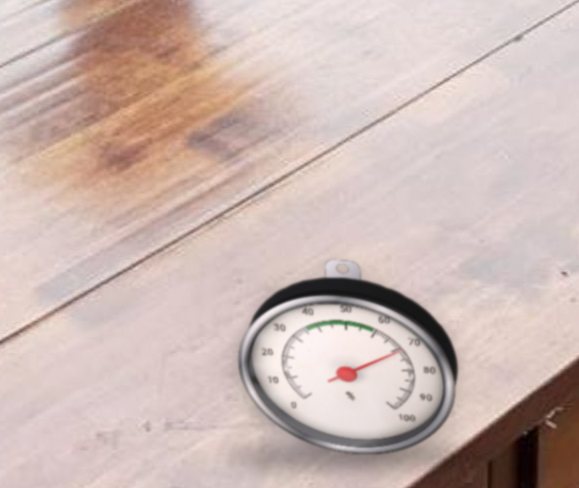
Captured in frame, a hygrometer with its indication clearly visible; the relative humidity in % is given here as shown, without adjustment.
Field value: 70 %
